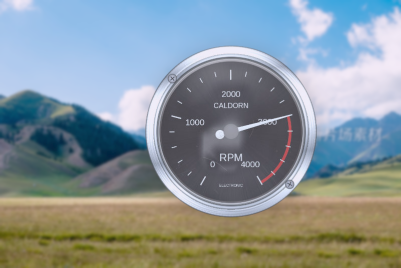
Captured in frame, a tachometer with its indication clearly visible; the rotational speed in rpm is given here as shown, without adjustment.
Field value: 3000 rpm
